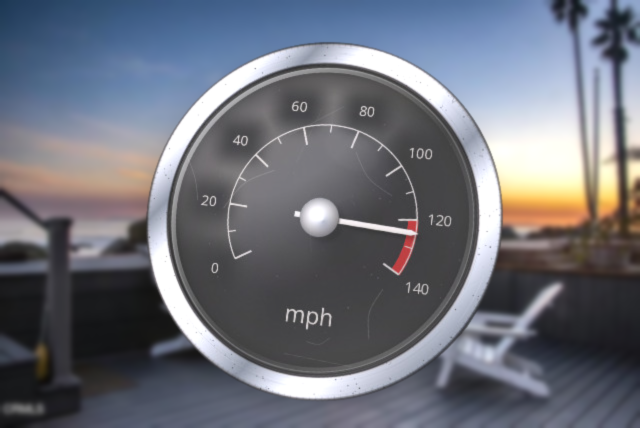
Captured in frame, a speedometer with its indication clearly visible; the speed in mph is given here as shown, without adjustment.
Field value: 125 mph
